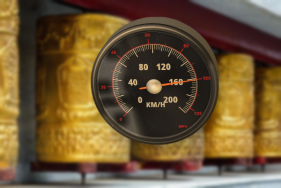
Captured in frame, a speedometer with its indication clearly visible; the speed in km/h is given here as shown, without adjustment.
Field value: 160 km/h
